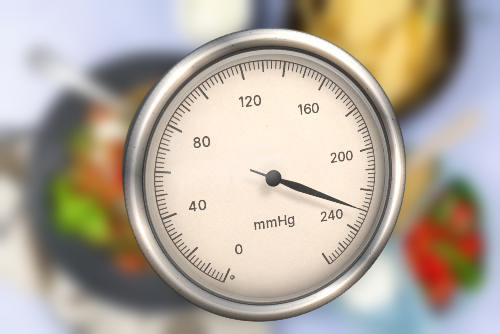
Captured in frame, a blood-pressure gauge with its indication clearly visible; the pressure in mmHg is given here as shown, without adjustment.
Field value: 230 mmHg
